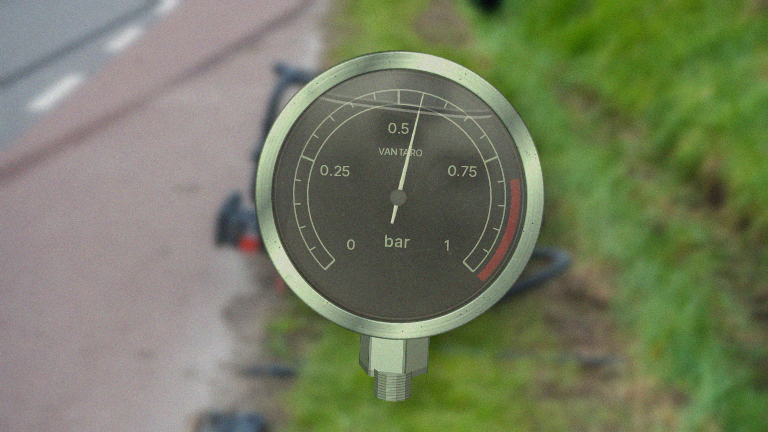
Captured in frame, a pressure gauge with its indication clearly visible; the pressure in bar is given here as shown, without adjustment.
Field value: 0.55 bar
